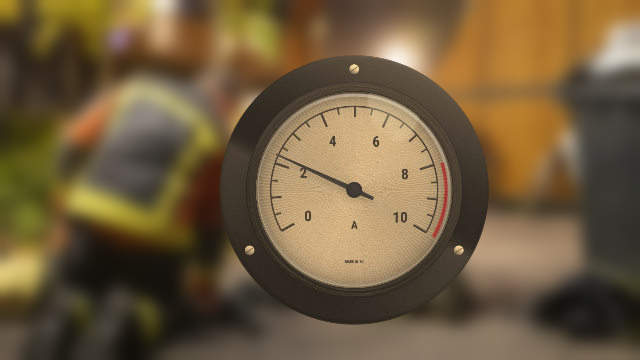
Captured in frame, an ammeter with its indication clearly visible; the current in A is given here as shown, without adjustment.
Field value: 2.25 A
